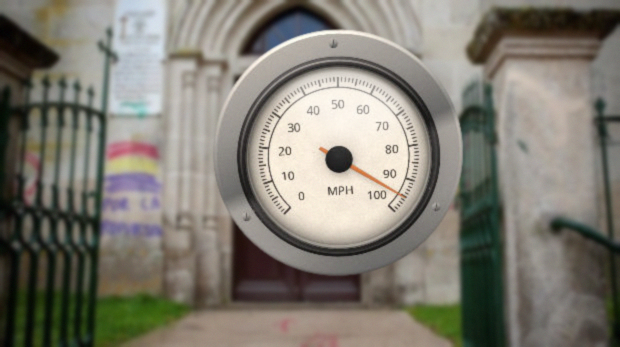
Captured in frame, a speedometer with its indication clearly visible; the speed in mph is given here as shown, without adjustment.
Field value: 95 mph
